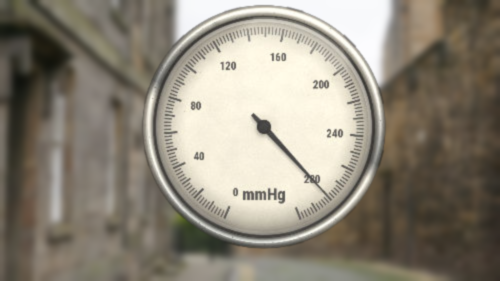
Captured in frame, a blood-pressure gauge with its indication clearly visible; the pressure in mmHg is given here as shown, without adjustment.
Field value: 280 mmHg
